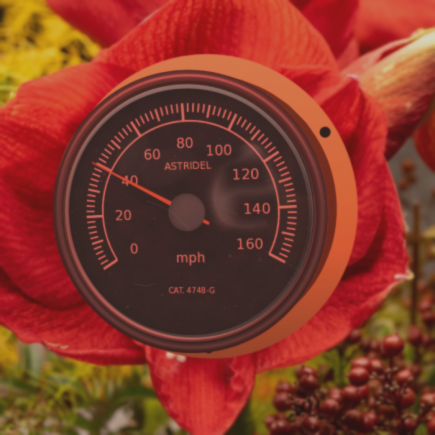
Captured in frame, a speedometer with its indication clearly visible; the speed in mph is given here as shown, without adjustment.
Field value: 40 mph
